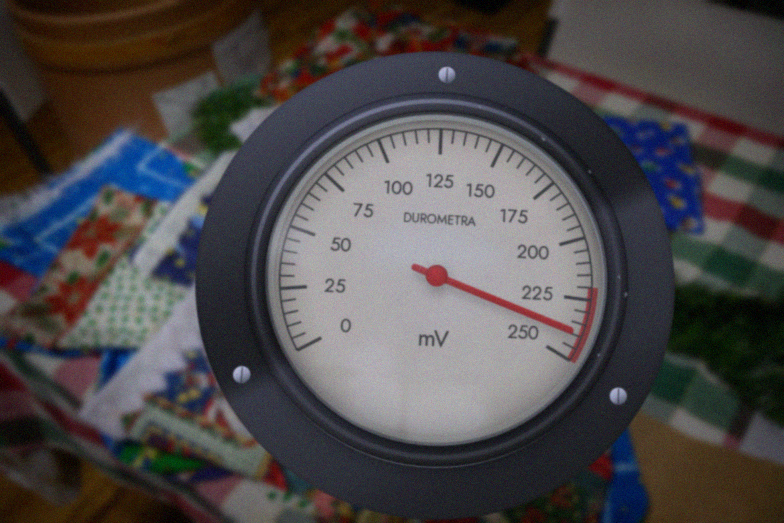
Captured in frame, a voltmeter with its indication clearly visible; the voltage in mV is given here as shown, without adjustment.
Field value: 240 mV
